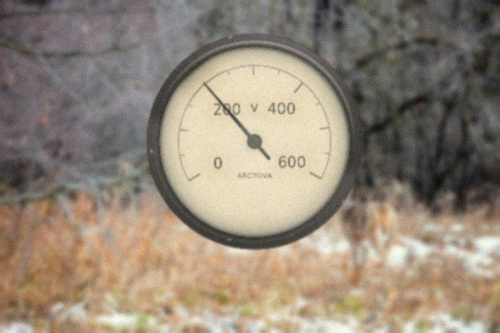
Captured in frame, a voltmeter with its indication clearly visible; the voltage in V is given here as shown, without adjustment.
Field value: 200 V
